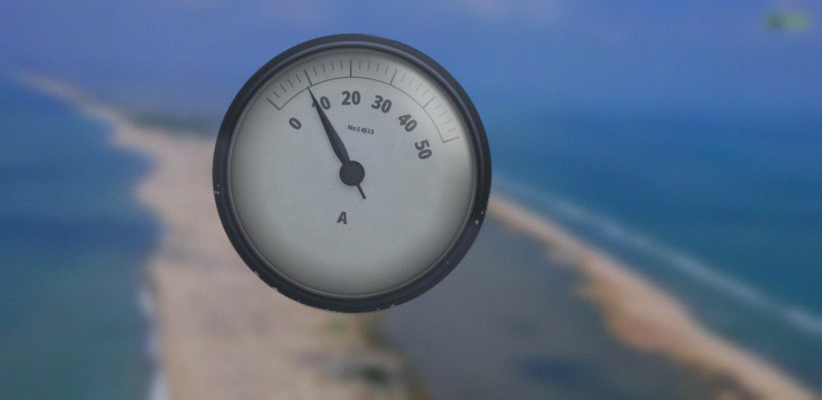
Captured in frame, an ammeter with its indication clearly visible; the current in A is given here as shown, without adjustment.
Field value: 9 A
